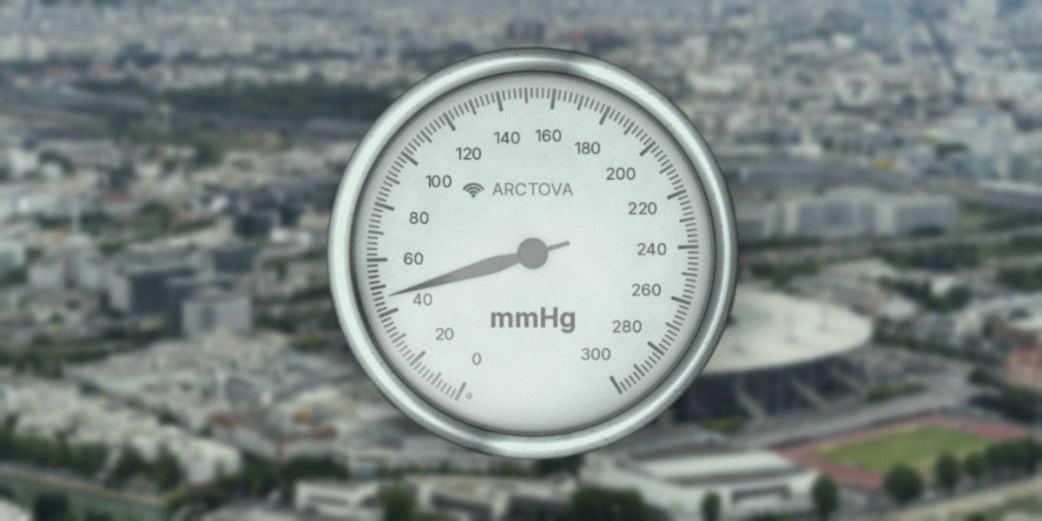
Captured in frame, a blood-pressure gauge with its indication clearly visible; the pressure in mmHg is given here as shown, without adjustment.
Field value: 46 mmHg
